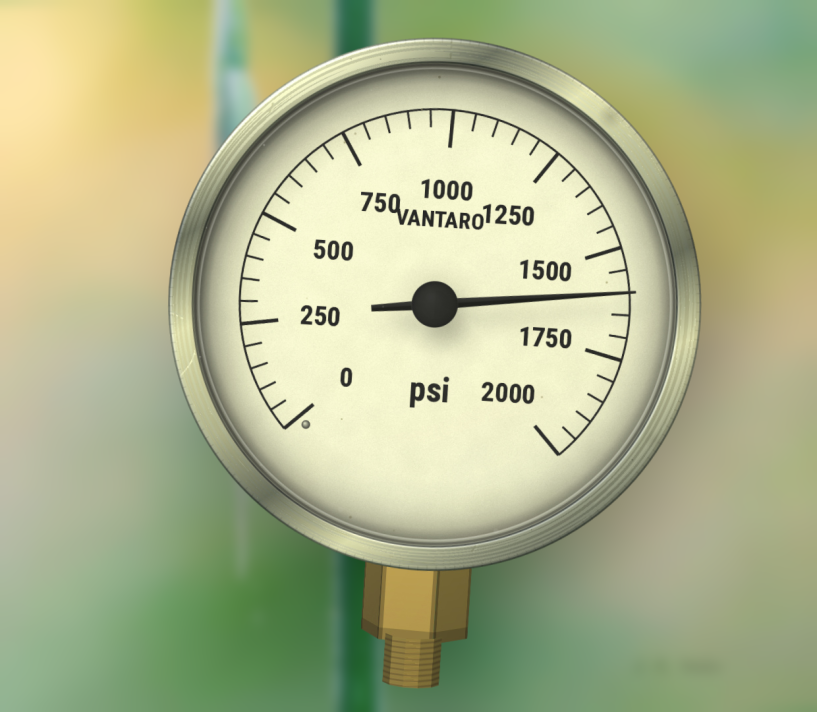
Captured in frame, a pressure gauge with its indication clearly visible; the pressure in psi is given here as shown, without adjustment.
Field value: 1600 psi
